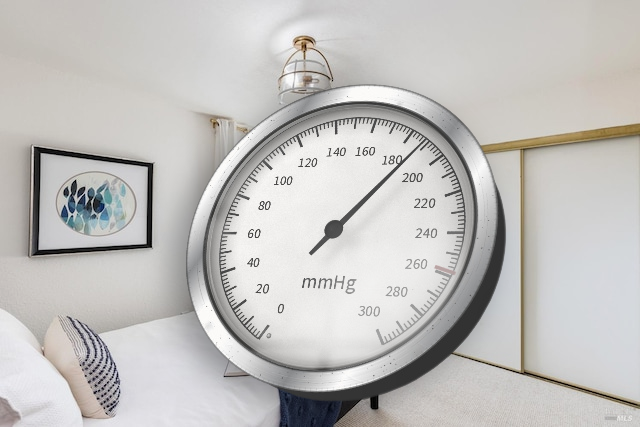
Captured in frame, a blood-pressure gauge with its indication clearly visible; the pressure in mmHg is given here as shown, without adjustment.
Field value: 190 mmHg
